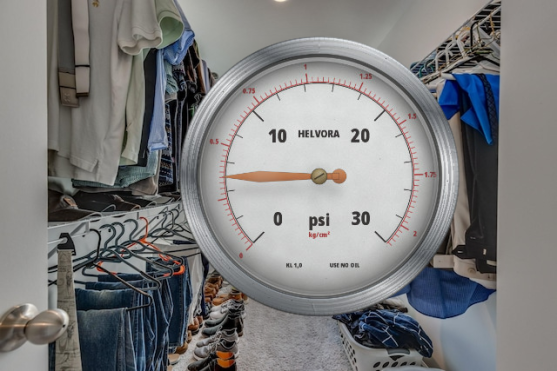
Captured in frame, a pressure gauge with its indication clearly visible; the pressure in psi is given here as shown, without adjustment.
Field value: 5 psi
